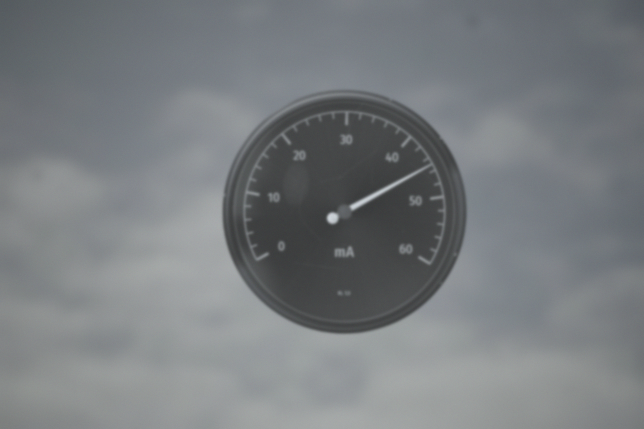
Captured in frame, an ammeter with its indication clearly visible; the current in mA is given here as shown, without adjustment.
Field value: 45 mA
